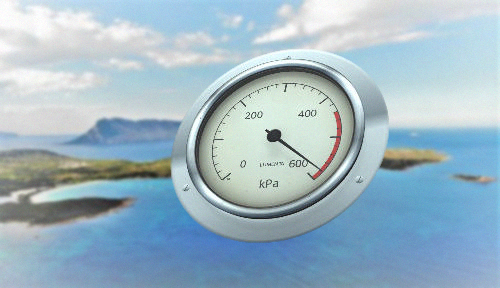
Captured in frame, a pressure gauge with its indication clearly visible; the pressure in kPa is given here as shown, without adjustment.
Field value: 580 kPa
